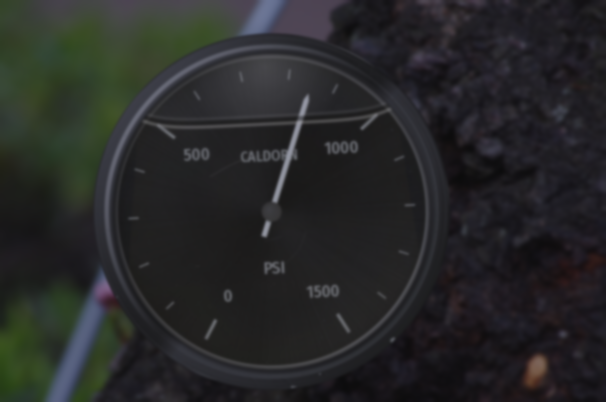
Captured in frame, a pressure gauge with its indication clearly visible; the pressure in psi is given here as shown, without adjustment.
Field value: 850 psi
